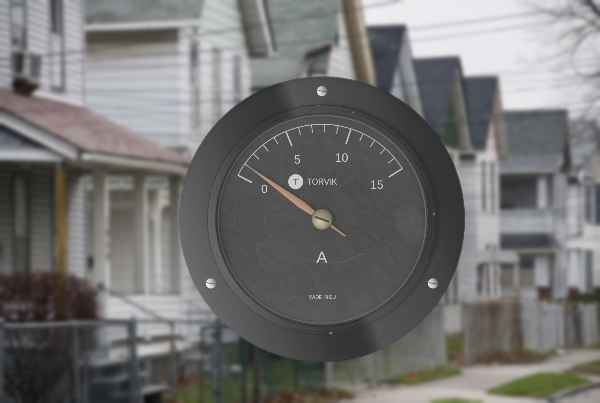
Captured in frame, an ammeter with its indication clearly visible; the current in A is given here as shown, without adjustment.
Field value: 1 A
